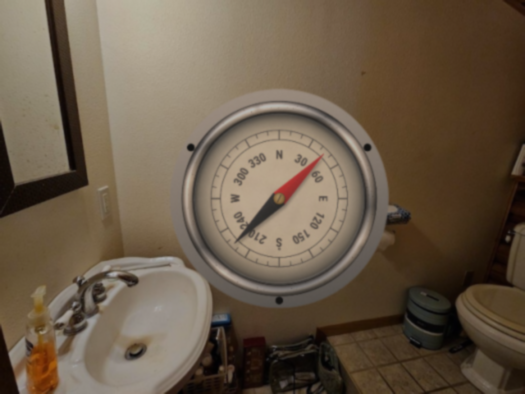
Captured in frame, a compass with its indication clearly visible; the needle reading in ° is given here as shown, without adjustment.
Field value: 45 °
